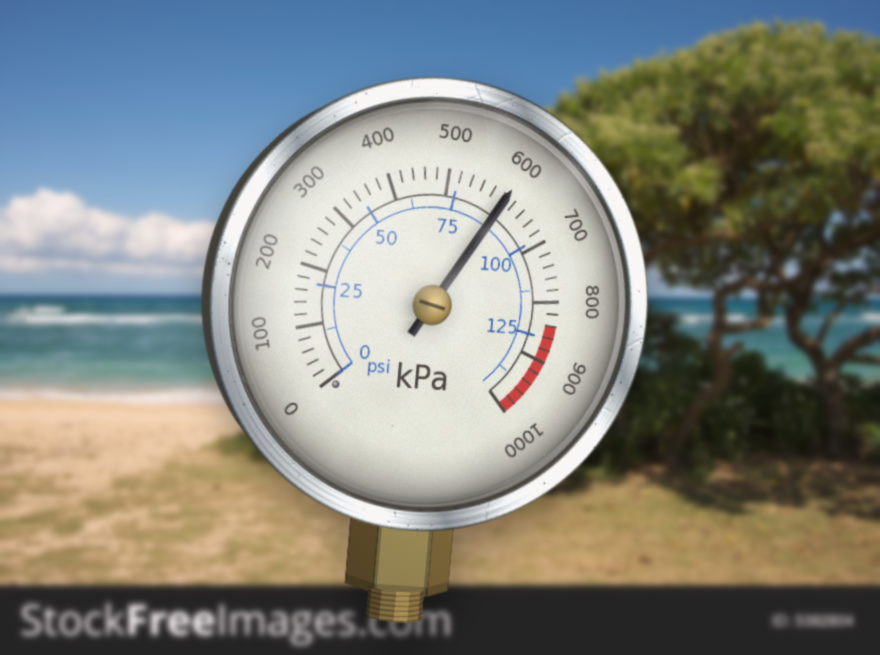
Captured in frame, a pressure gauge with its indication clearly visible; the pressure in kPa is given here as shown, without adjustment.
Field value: 600 kPa
